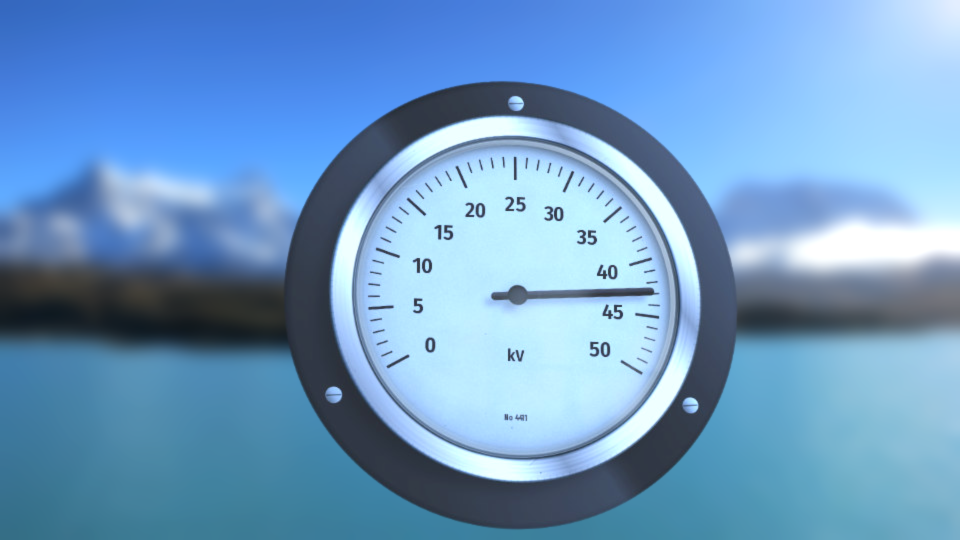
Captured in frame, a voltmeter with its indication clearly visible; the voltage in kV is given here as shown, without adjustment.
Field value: 43 kV
